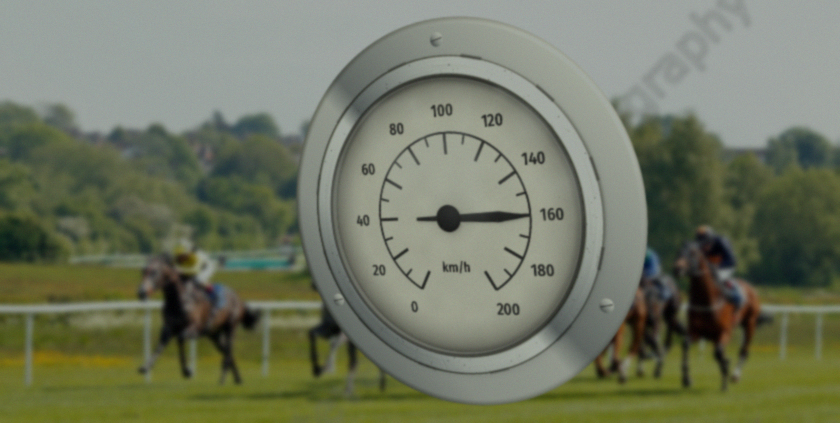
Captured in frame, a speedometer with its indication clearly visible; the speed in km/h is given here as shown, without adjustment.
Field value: 160 km/h
